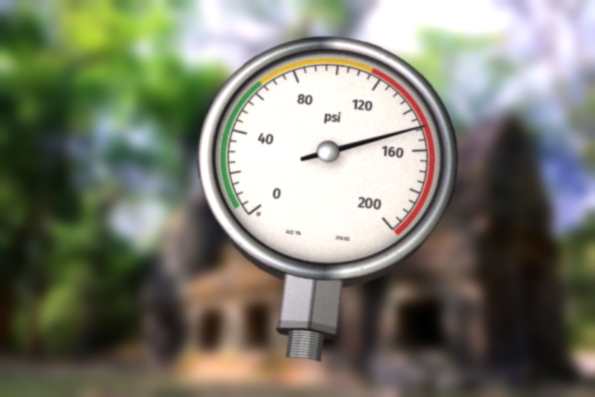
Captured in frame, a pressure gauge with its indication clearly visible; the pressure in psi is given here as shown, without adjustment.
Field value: 150 psi
